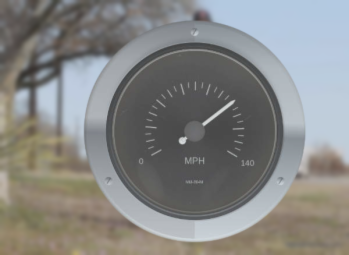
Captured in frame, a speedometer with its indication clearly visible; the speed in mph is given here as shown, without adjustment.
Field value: 100 mph
